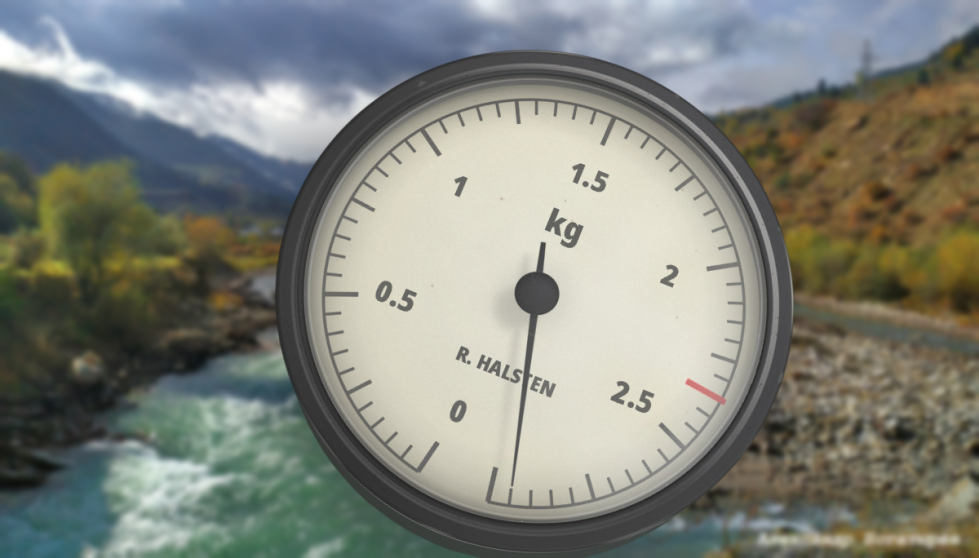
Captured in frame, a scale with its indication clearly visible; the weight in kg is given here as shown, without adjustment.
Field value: 2.95 kg
